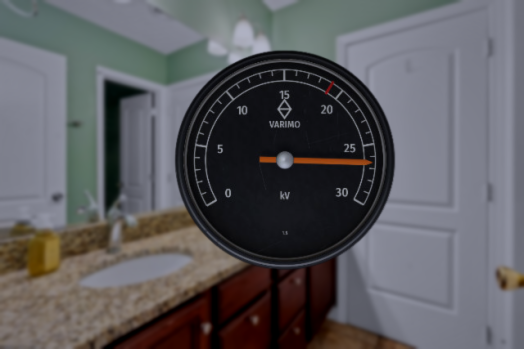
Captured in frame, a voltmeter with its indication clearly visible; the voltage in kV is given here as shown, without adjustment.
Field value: 26.5 kV
